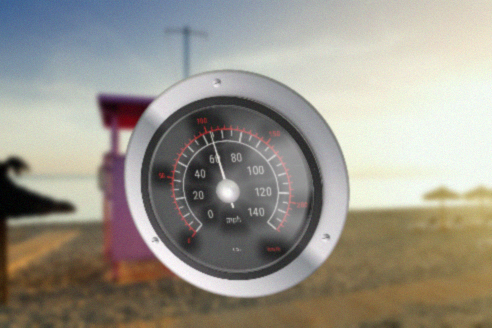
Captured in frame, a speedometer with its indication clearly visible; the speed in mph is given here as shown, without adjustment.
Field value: 65 mph
